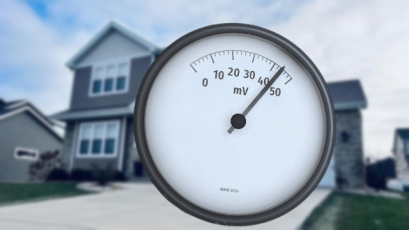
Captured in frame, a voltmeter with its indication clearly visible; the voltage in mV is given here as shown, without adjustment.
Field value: 44 mV
